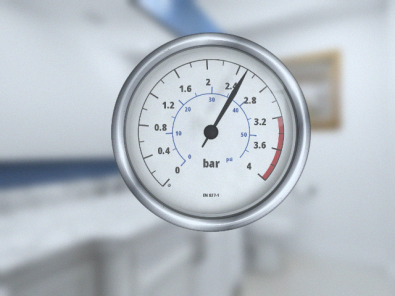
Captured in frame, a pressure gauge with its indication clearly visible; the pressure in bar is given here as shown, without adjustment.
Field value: 2.5 bar
